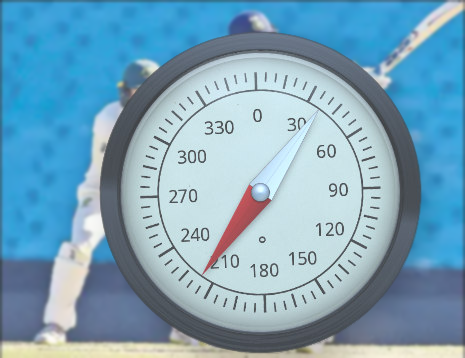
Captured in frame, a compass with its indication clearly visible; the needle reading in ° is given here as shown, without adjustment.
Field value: 217.5 °
